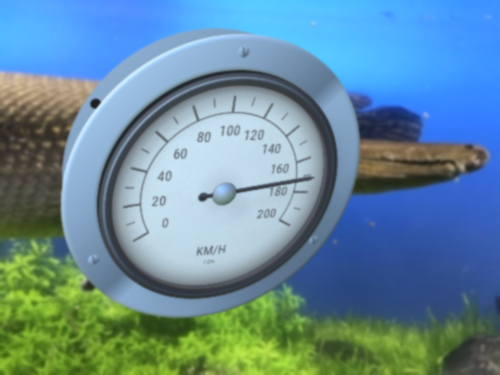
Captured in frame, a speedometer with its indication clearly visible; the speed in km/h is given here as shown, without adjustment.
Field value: 170 km/h
